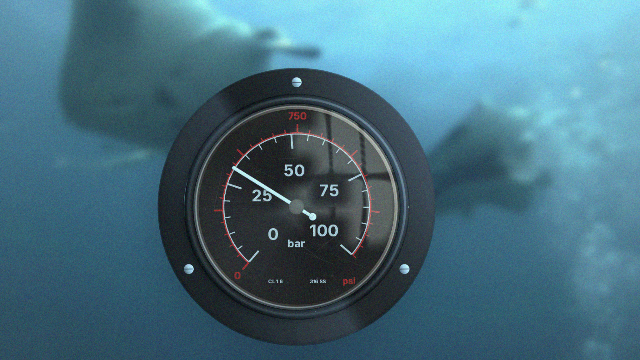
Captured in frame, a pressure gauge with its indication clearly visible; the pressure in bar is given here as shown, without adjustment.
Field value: 30 bar
